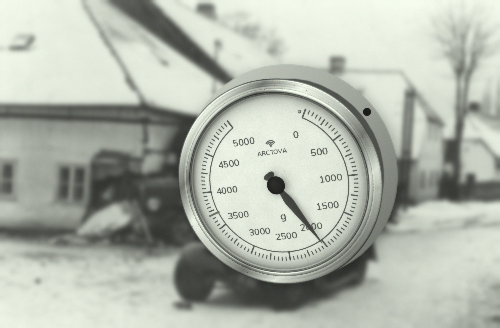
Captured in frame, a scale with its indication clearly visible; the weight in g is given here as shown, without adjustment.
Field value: 2000 g
